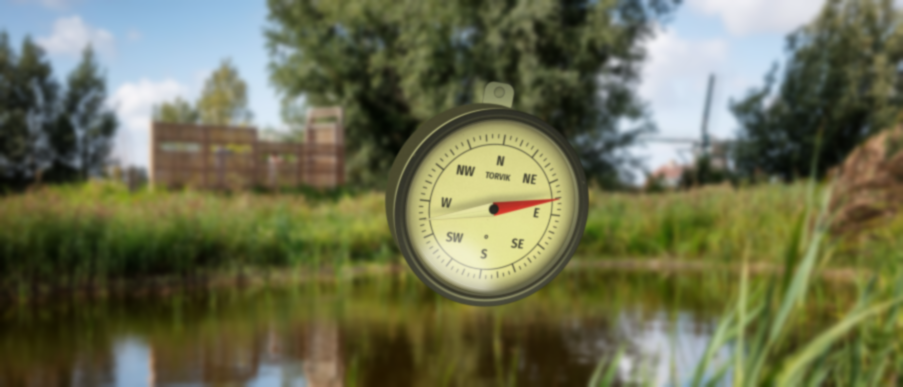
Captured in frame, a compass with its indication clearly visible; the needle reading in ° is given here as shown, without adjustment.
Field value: 75 °
